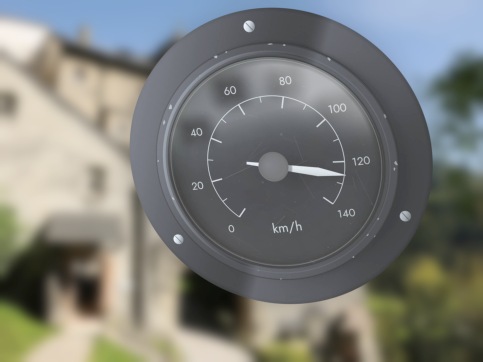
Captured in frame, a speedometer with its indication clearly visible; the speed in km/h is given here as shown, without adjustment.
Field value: 125 km/h
